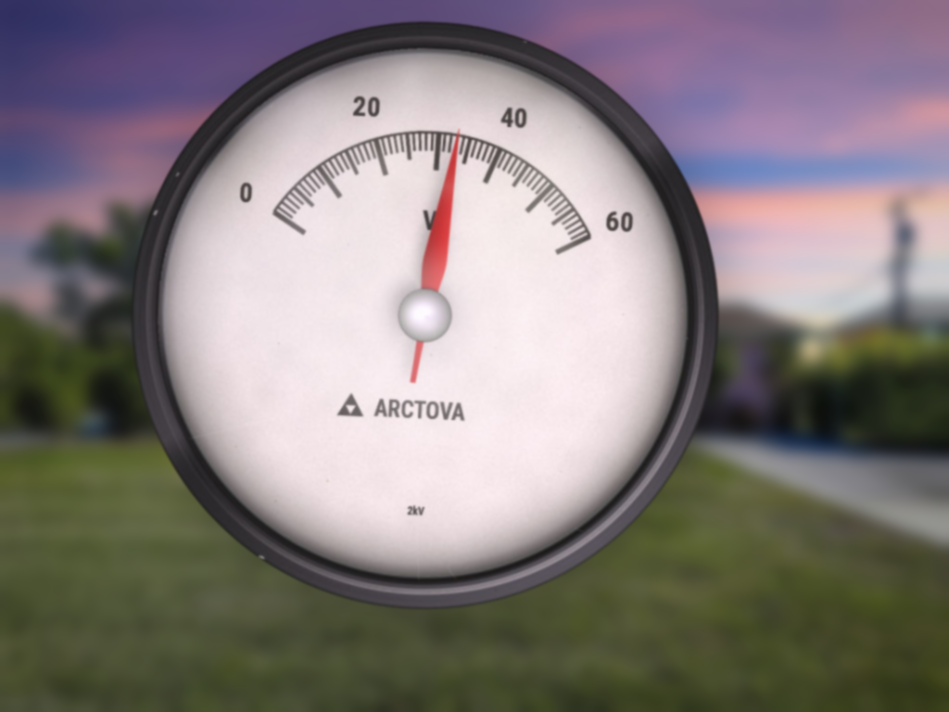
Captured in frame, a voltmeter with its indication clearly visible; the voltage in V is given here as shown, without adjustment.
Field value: 33 V
